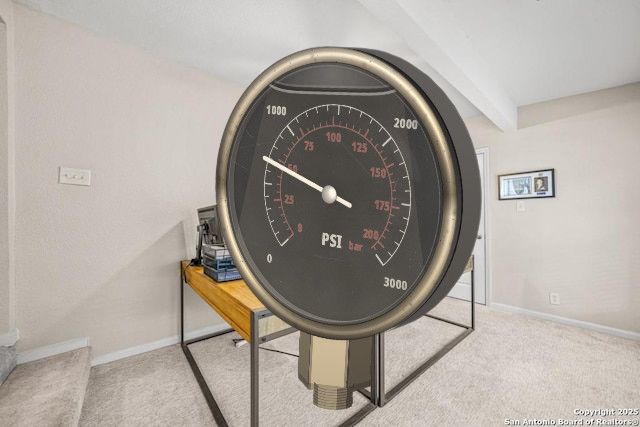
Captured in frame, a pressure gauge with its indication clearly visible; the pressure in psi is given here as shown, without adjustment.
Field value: 700 psi
